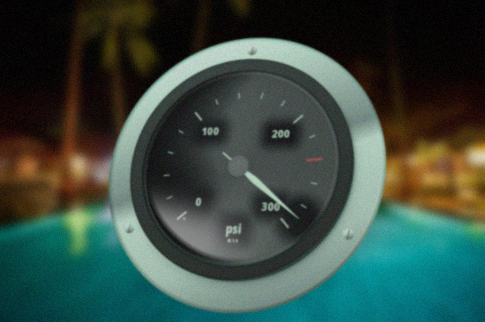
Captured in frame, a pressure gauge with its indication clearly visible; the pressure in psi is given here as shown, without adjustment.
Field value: 290 psi
